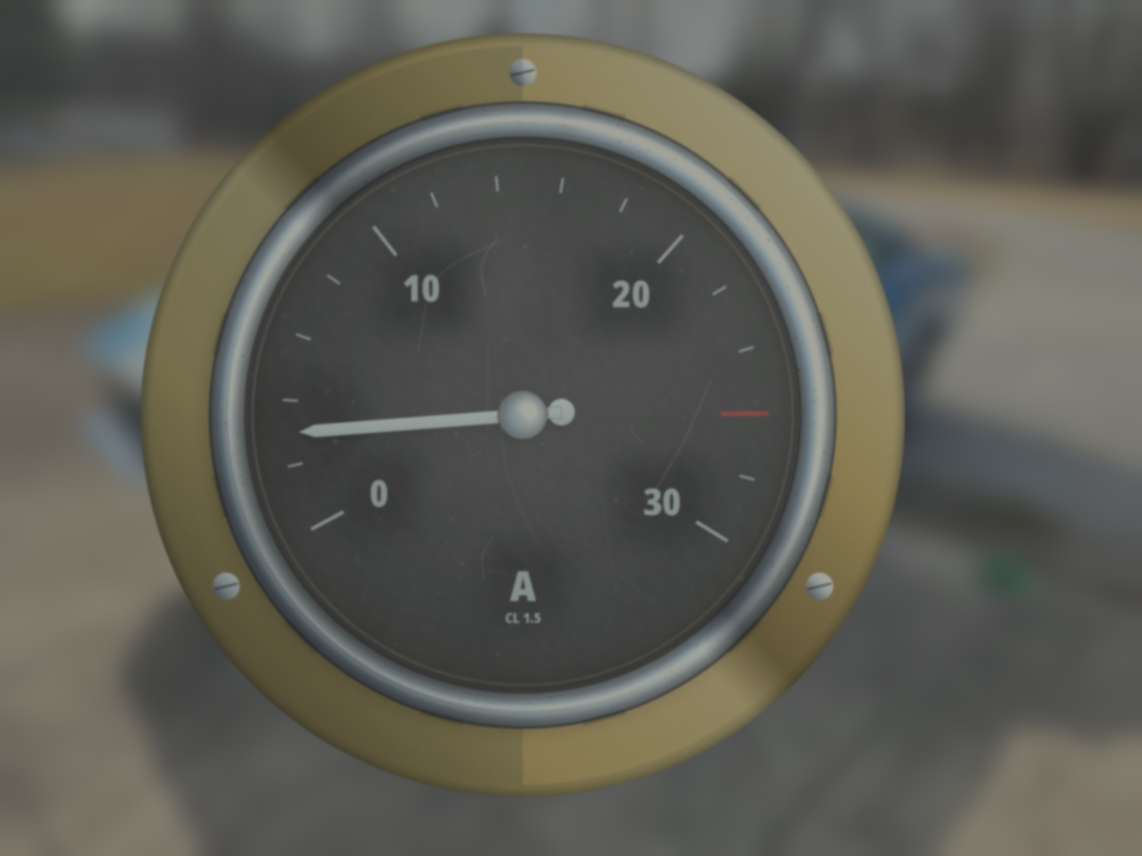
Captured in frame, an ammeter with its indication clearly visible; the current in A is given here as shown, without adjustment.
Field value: 3 A
